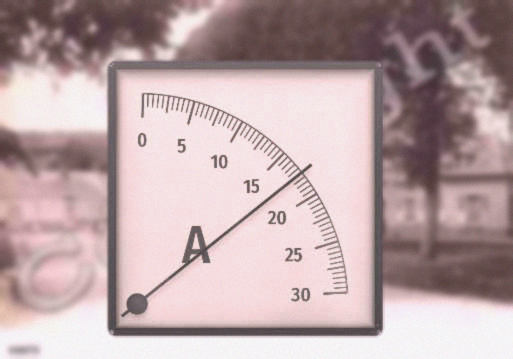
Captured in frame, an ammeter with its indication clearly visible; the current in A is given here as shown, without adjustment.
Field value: 17.5 A
